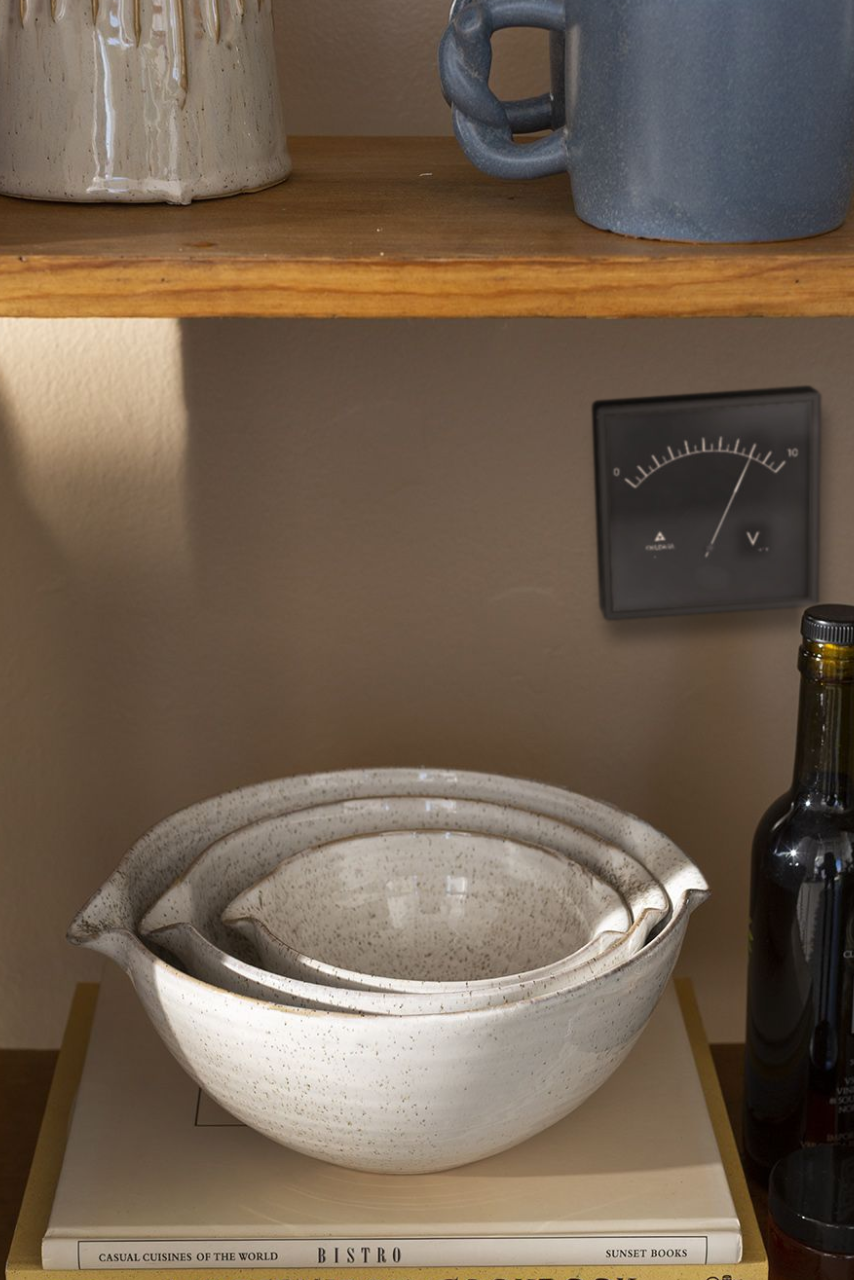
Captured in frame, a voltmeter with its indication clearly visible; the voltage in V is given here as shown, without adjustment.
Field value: 8 V
